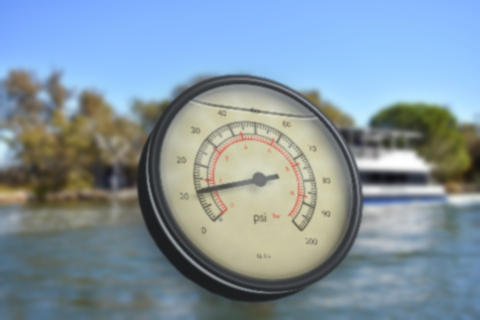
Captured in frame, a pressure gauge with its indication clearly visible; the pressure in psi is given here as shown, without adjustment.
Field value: 10 psi
